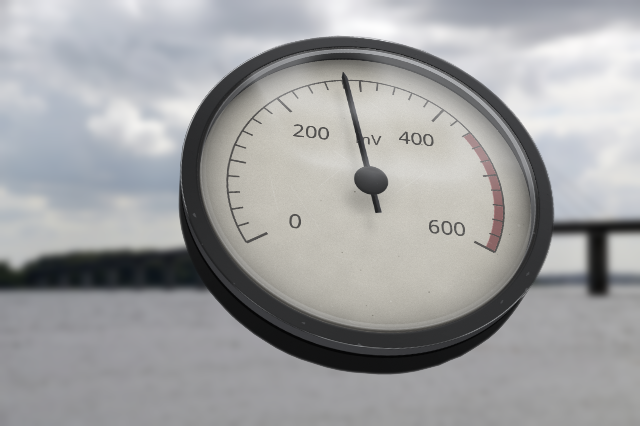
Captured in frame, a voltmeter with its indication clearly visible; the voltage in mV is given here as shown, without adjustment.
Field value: 280 mV
